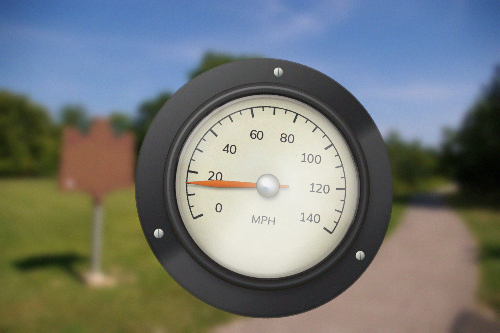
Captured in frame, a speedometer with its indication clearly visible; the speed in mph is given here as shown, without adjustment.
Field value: 15 mph
